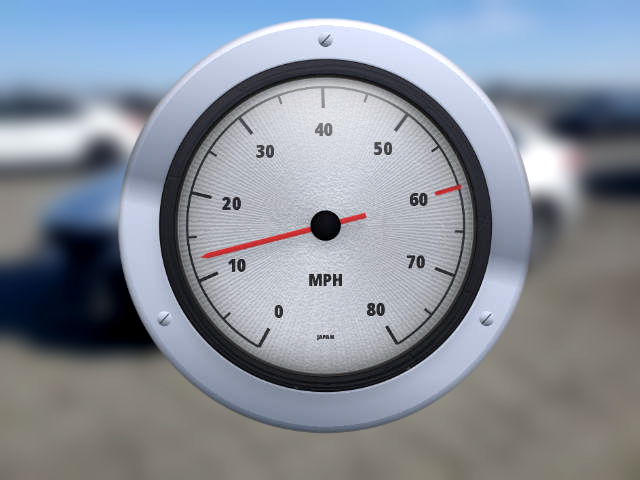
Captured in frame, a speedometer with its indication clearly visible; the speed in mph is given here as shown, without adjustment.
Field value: 12.5 mph
